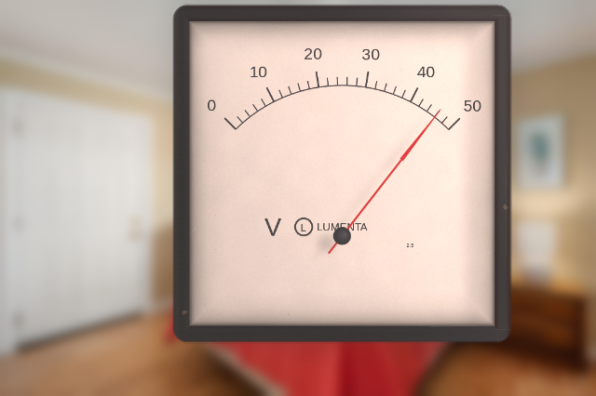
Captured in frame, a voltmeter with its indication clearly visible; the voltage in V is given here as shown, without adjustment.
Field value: 46 V
